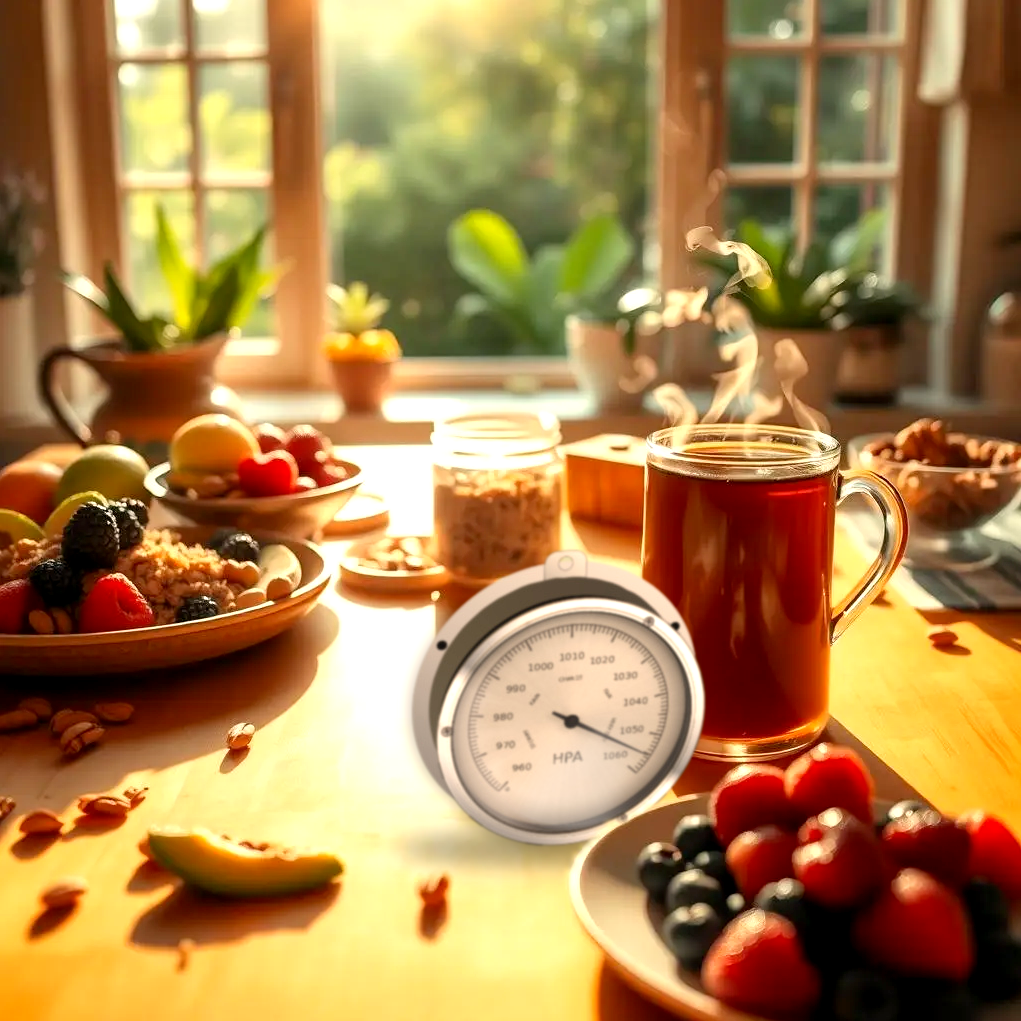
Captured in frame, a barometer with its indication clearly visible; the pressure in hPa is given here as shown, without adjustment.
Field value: 1055 hPa
